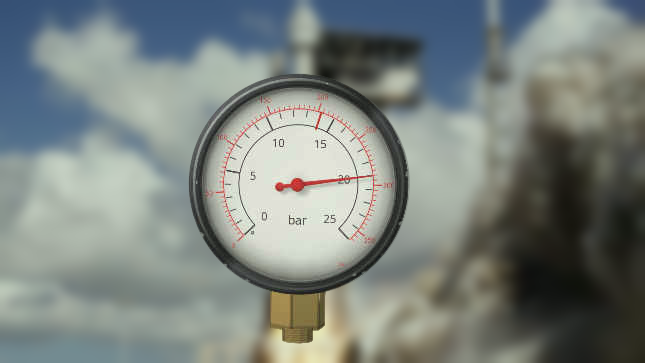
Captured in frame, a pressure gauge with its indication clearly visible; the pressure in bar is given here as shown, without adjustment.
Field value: 20 bar
